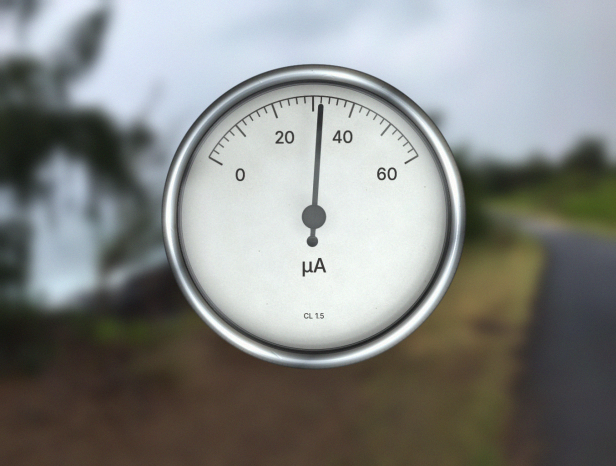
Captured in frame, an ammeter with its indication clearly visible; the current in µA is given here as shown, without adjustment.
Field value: 32 µA
